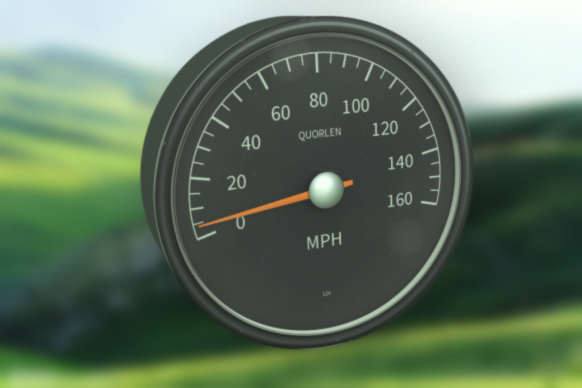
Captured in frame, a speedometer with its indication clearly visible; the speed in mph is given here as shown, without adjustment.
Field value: 5 mph
